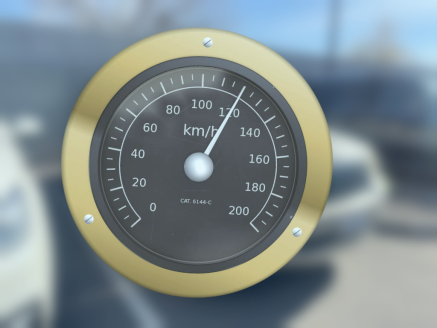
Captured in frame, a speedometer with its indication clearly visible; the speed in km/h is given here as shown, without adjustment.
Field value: 120 km/h
